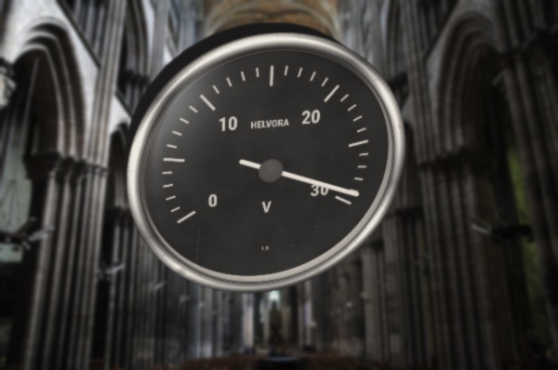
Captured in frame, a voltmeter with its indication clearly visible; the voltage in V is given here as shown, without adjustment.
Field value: 29 V
